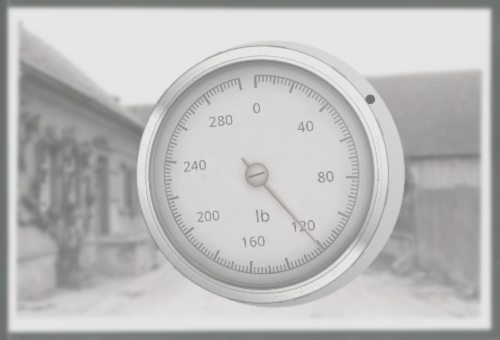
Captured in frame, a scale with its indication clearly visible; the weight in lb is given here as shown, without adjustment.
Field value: 120 lb
